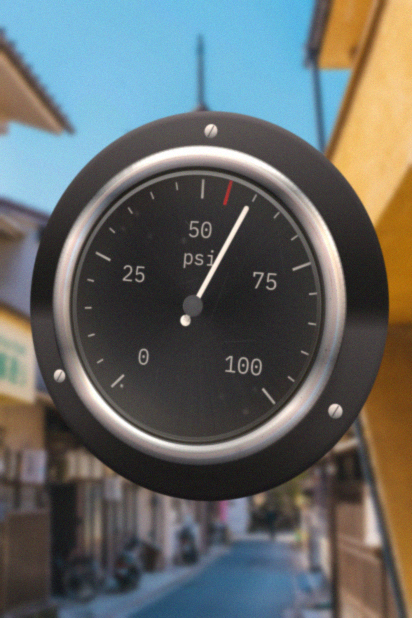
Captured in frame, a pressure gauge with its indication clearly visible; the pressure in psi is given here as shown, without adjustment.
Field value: 60 psi
